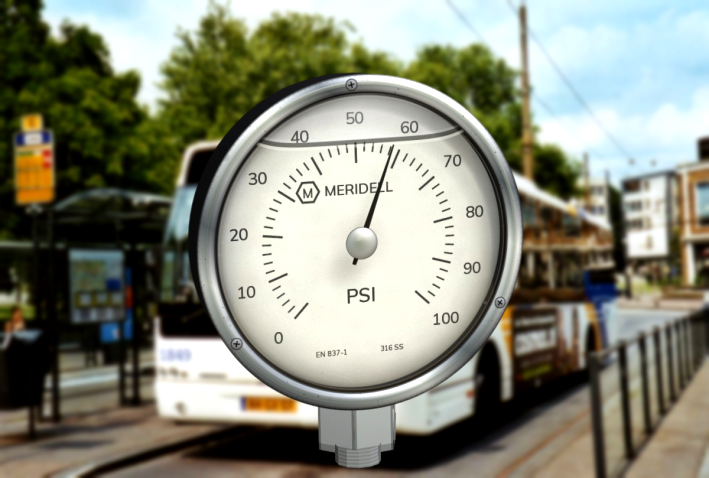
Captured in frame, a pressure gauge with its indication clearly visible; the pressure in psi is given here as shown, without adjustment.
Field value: 58 psi
